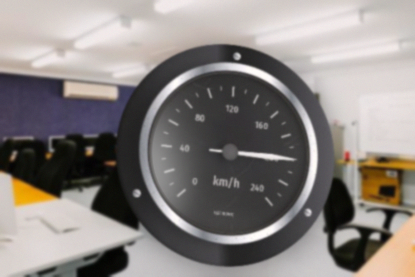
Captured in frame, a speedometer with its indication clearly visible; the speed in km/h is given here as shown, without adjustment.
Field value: 200 km/h
